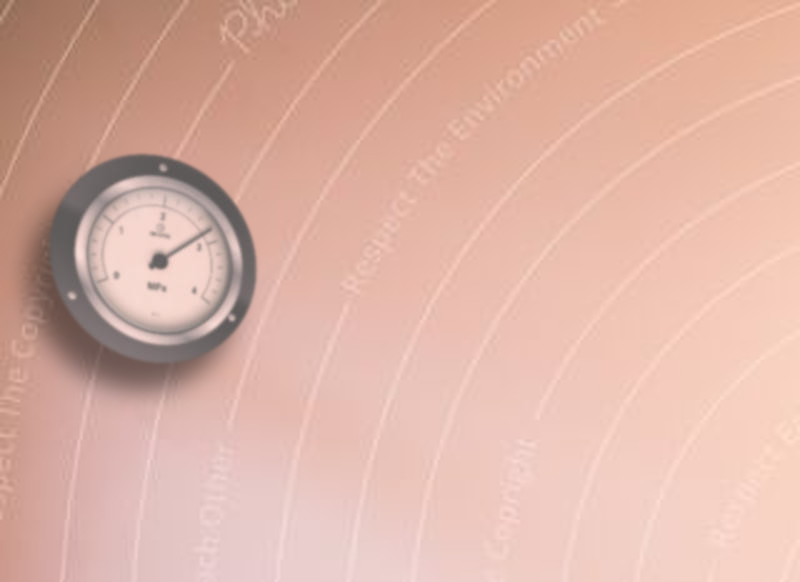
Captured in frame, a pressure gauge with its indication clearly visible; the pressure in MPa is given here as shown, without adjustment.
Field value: 2.8 MPa
